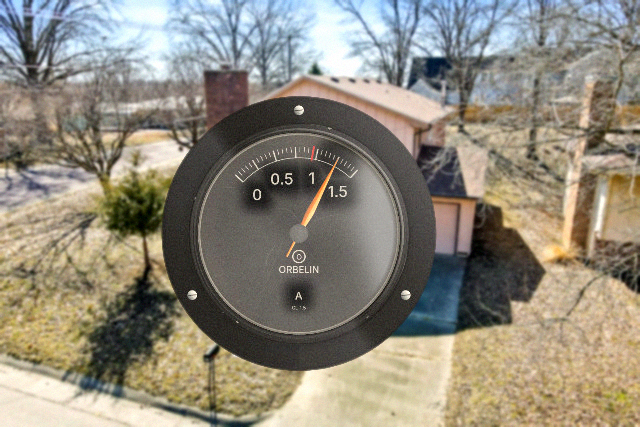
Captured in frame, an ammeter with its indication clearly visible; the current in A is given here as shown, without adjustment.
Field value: 1.25 A
